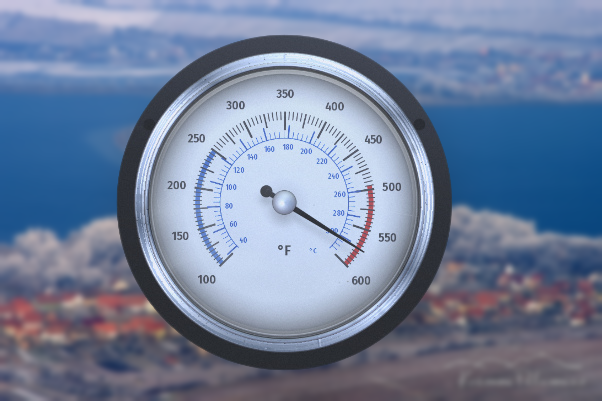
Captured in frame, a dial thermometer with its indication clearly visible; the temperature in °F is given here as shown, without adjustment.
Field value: 575 °F
